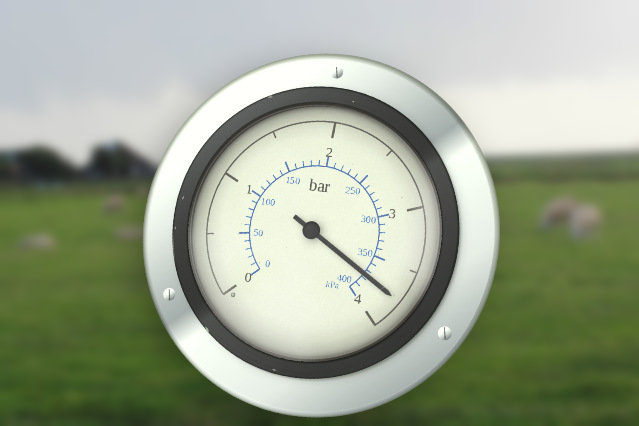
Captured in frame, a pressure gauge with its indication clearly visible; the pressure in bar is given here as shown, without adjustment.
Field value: 3.75 bar
